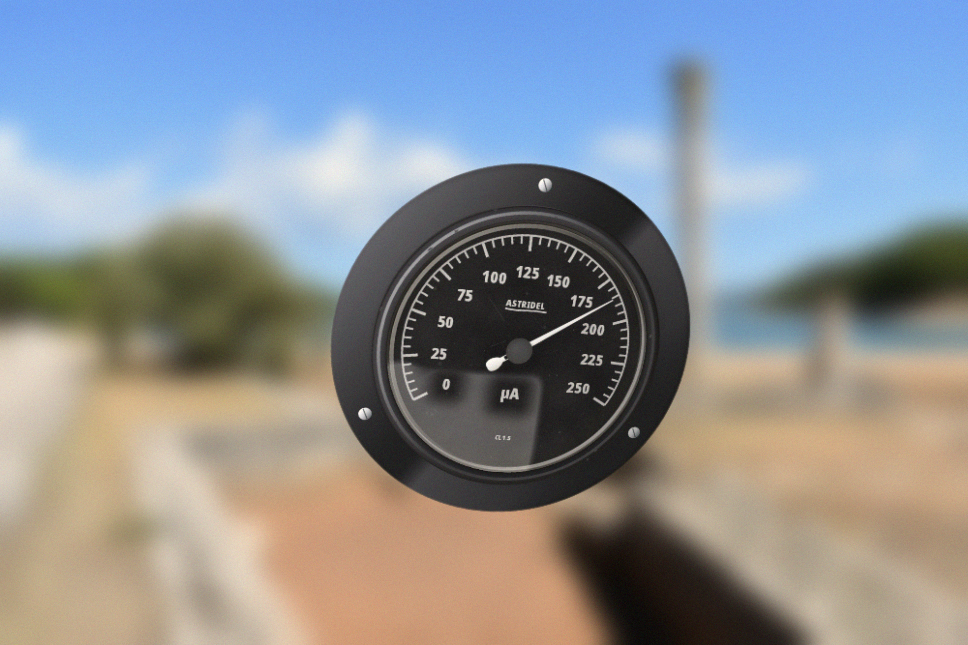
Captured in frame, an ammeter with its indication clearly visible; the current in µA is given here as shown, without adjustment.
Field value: 185 µA
